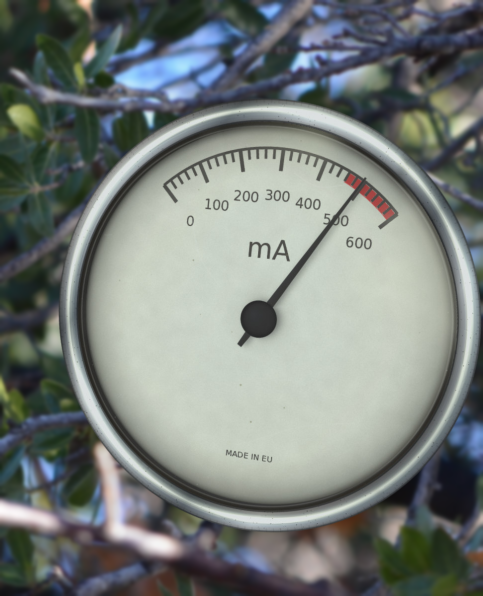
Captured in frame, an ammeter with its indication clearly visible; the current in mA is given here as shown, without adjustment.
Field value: 500 mA
